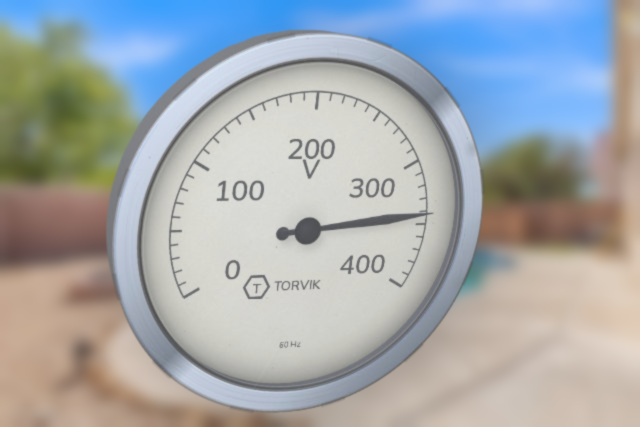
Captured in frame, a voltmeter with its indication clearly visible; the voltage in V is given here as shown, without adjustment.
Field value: 340 V
